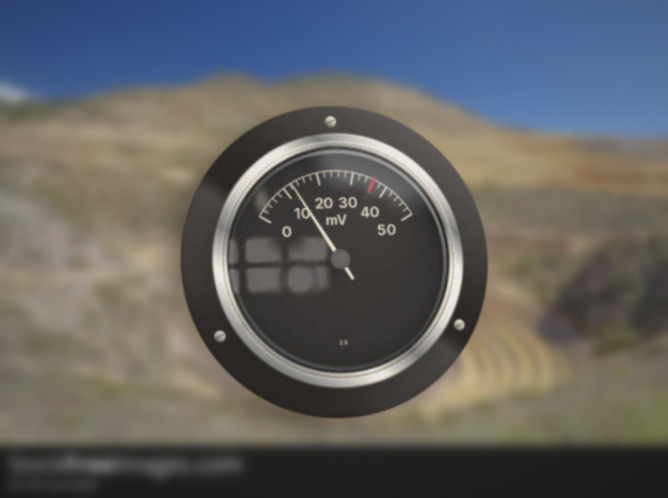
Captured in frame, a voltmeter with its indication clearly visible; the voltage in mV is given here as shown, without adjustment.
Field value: 12 mV
